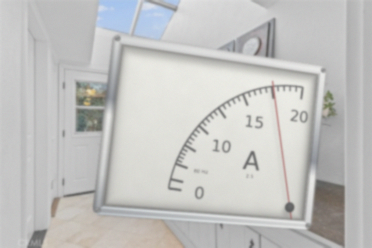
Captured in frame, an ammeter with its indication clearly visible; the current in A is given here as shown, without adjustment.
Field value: 17.5 A
